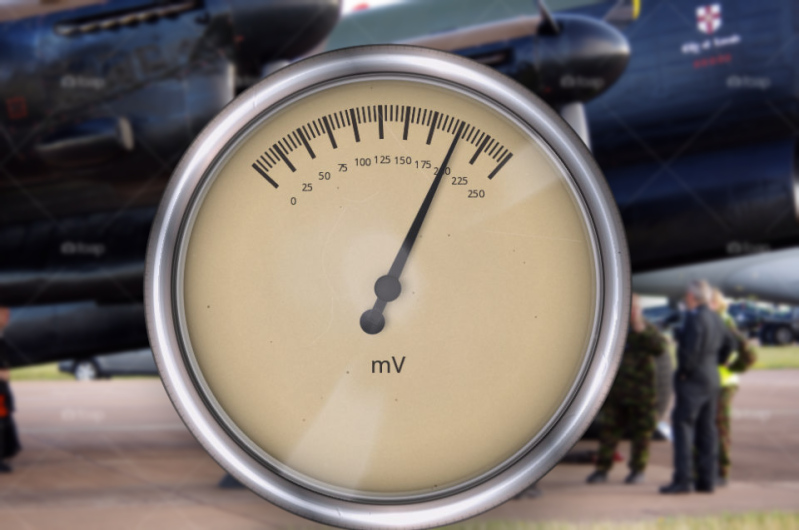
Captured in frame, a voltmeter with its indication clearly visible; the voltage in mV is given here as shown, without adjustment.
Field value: 200 mV
